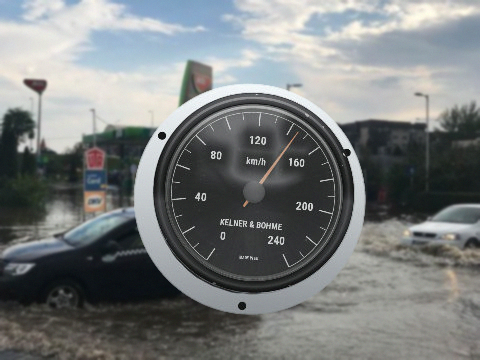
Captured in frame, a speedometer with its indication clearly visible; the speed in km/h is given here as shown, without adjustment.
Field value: 145 km/h
